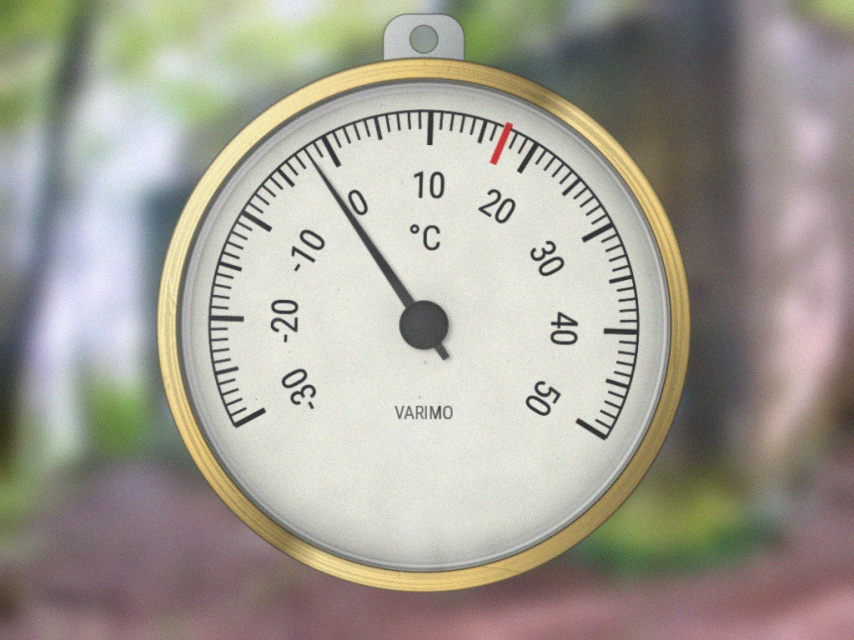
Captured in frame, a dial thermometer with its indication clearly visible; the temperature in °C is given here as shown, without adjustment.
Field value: -2 °C
